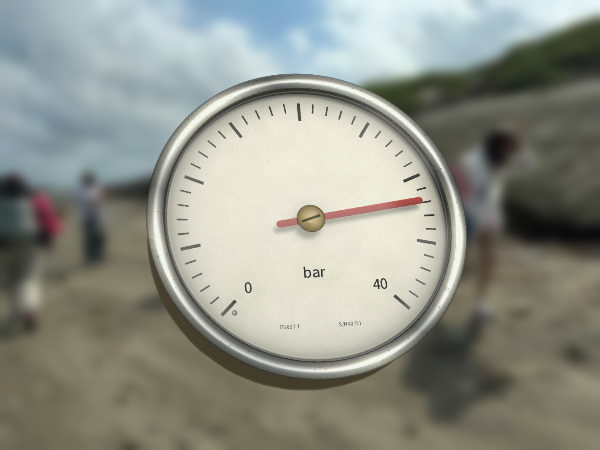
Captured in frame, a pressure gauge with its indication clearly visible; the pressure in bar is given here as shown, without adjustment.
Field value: 32 bar
